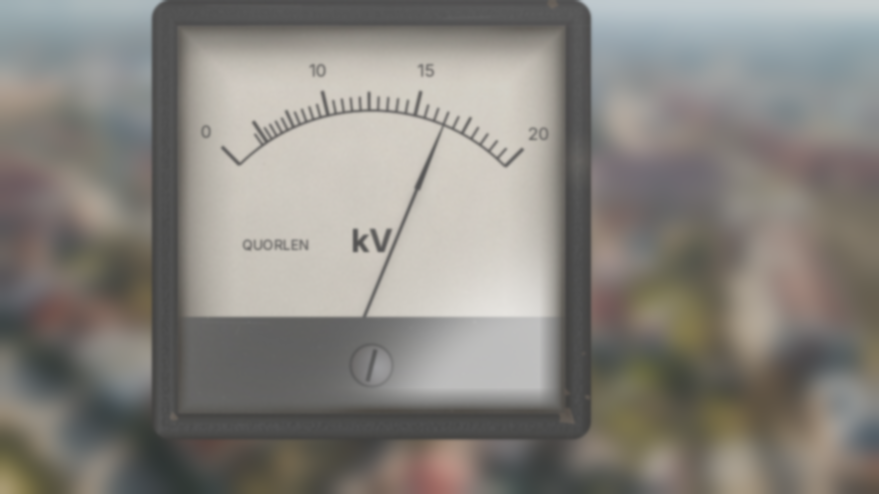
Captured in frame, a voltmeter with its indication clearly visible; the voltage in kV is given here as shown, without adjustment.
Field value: 16.5 kV
